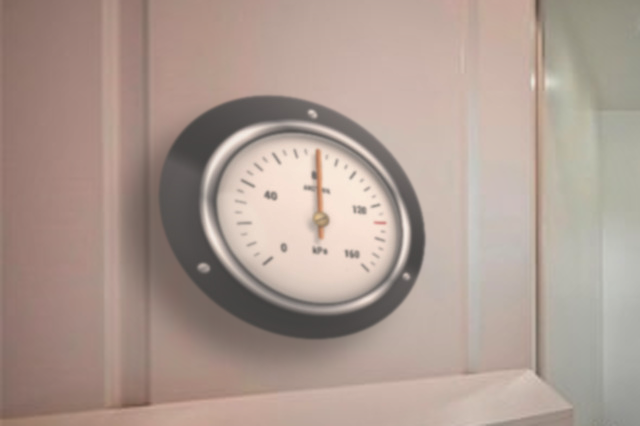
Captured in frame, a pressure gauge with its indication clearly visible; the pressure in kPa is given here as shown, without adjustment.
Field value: 80 kPa
